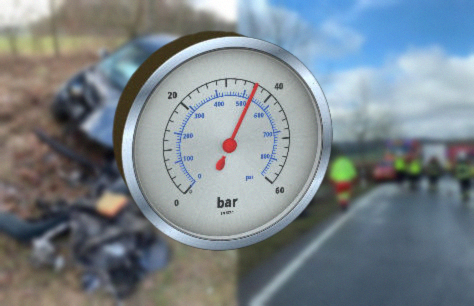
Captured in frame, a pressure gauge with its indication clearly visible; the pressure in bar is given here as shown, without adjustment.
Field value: 36 bar
